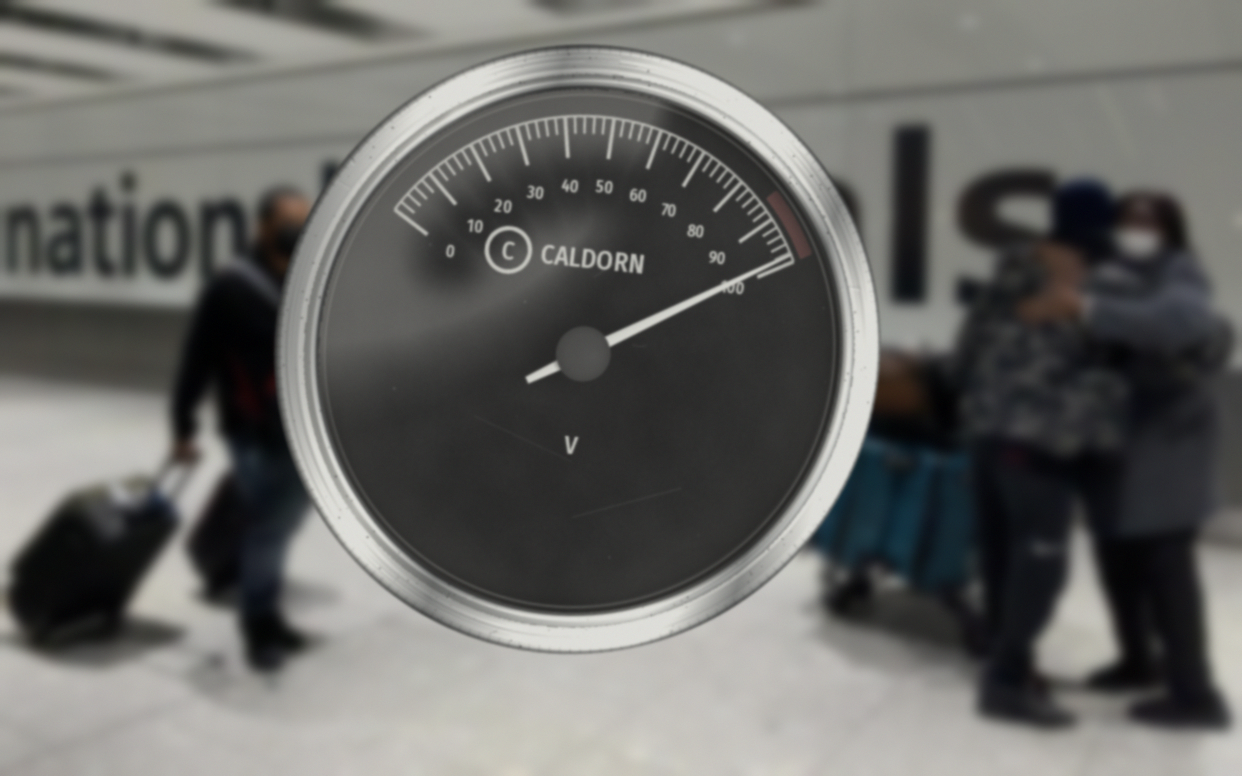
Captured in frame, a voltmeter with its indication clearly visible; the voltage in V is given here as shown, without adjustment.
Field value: 98 V
